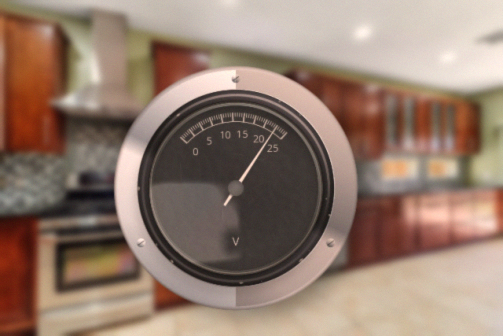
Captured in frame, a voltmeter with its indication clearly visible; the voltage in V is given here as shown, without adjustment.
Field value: 22.5 V
